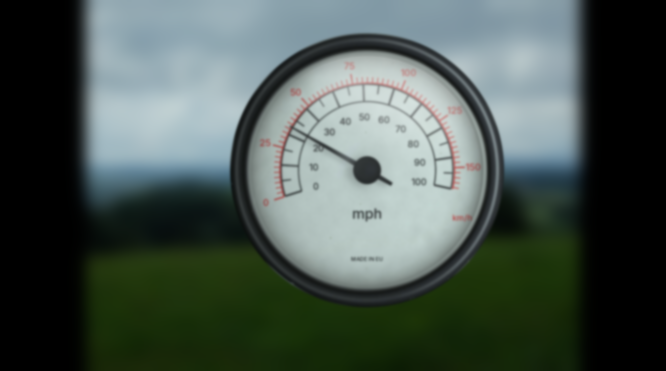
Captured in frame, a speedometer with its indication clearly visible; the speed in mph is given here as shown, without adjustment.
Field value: 22.5 mph
